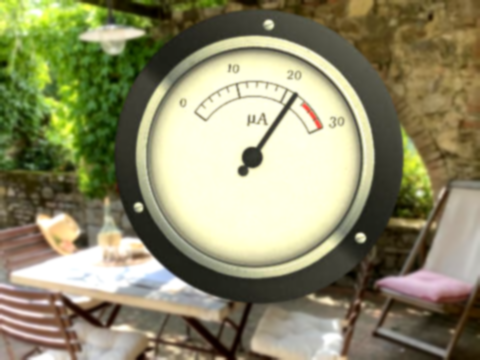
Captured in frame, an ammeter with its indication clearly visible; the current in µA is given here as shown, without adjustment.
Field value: 22 µA
